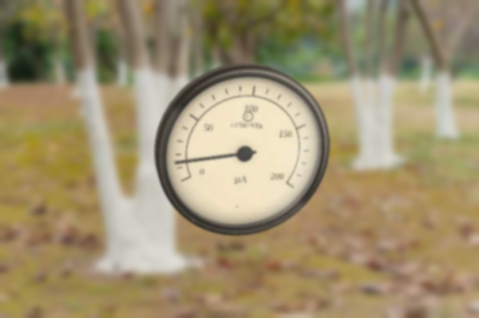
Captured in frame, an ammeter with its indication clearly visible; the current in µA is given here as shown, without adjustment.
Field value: 15 µA
